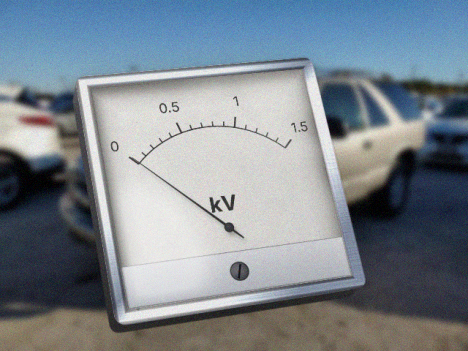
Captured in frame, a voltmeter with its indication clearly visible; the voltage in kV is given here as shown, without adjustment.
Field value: 0 kV
